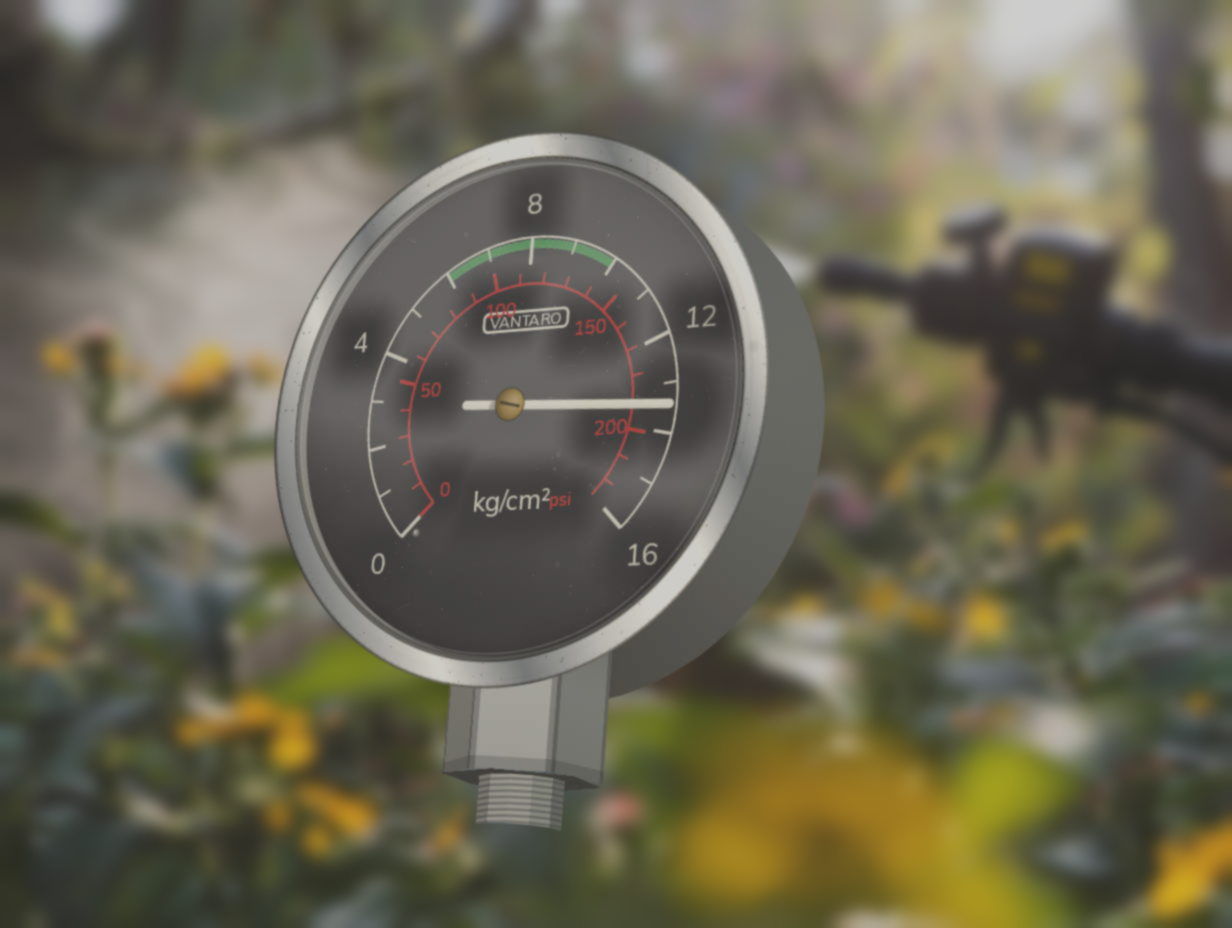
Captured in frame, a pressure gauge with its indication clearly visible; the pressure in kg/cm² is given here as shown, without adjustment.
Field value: 13.5 kg/cm²
